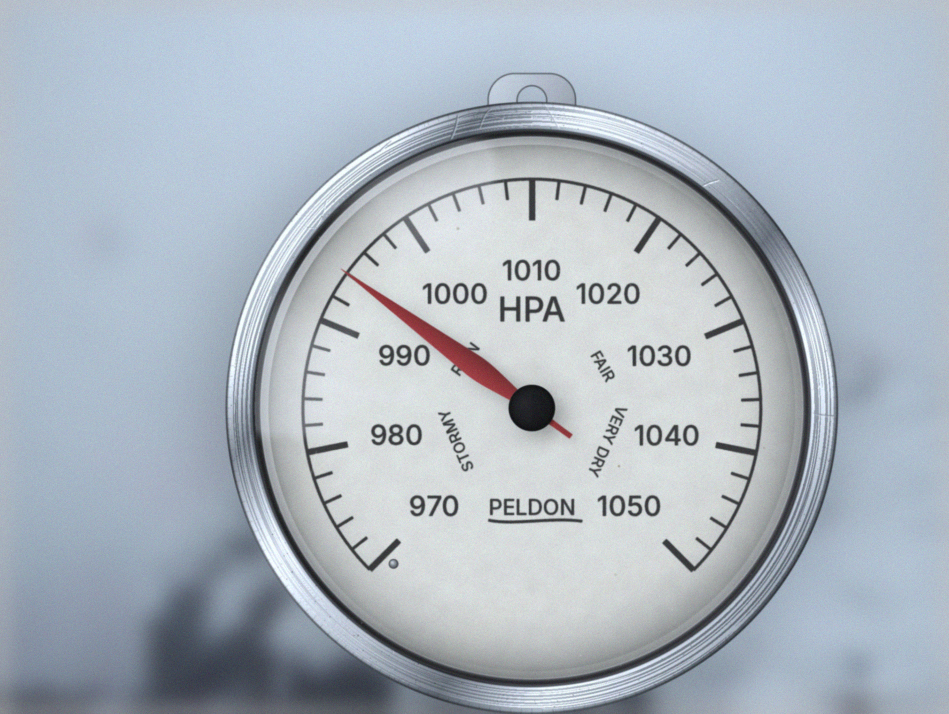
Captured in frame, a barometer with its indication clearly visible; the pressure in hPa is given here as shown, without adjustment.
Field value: 994 hPa
